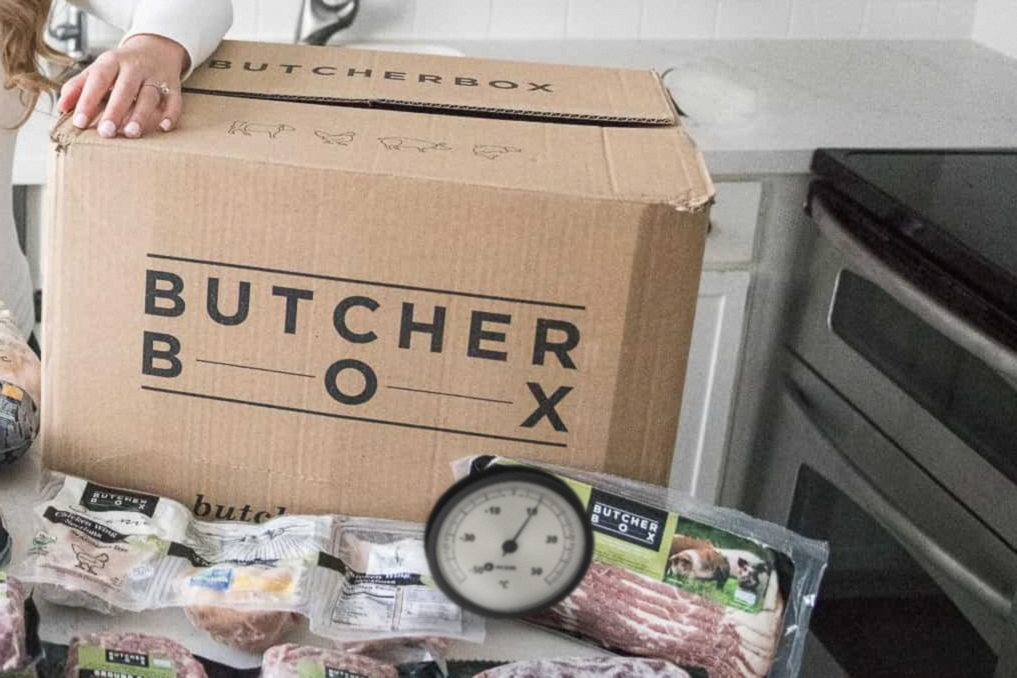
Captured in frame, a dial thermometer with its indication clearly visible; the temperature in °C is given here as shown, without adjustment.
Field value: 10 °C
